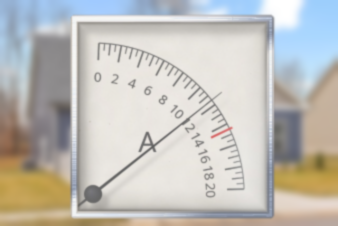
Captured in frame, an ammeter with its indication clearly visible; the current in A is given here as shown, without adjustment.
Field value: 11.5 A
